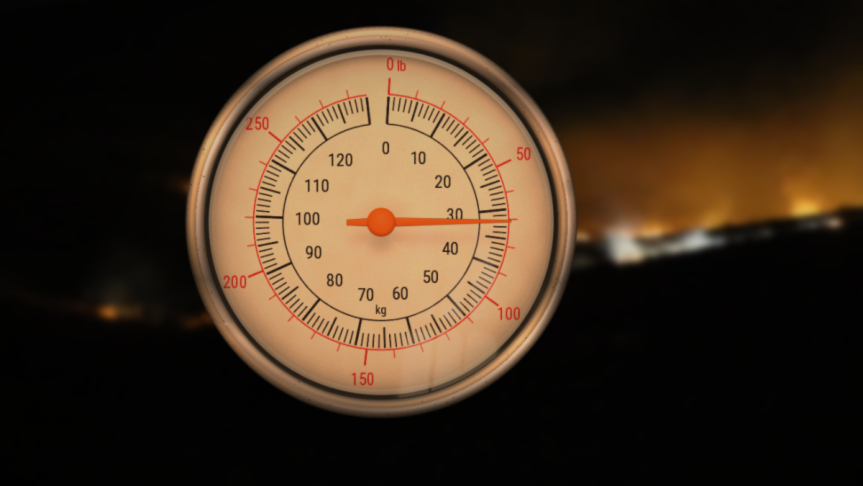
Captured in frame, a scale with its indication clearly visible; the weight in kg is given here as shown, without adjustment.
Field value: 32 kg
